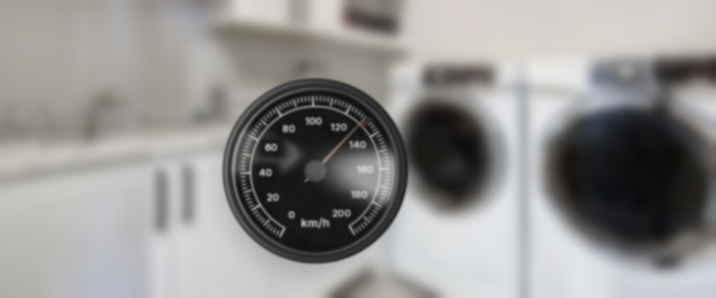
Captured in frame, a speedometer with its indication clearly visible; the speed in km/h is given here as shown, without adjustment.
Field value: 130 km/h
